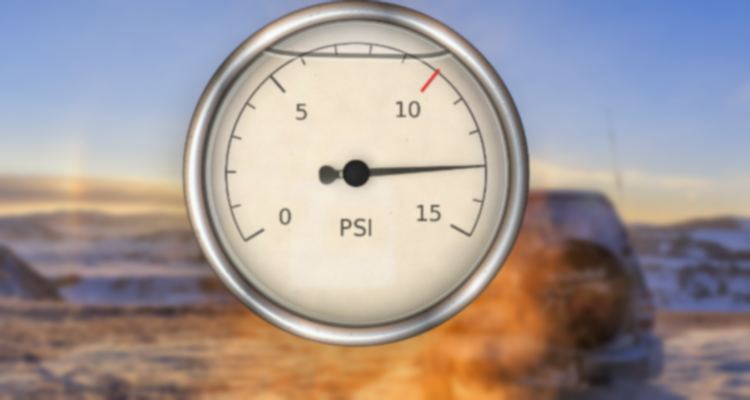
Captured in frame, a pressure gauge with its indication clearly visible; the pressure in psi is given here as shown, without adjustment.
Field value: 13 psi
